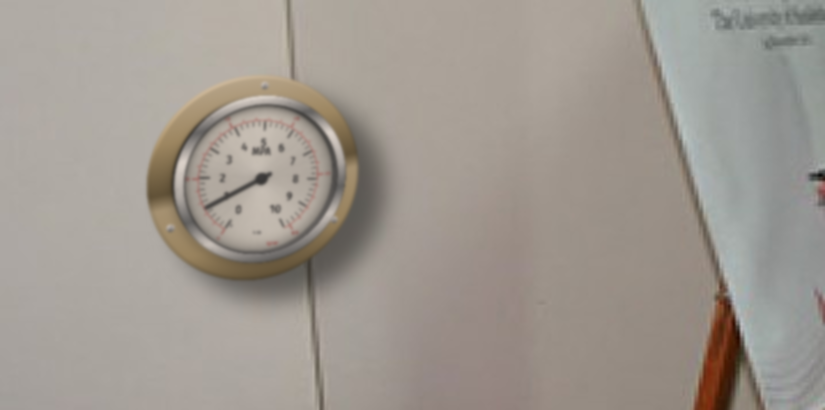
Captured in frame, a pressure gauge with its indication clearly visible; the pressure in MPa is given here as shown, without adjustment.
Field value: 1 MPa
